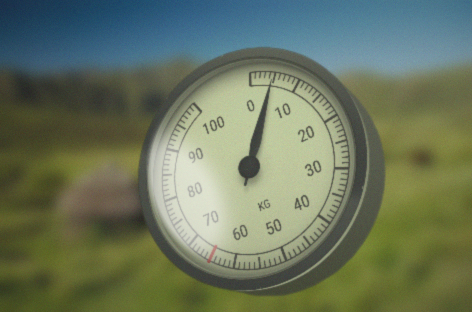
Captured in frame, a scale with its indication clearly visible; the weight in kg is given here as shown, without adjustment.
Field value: 5 kg
